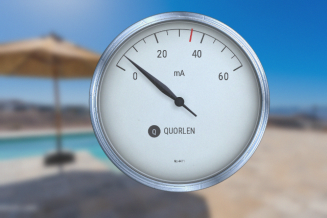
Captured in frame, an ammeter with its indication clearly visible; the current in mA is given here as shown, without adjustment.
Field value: 5 mA
